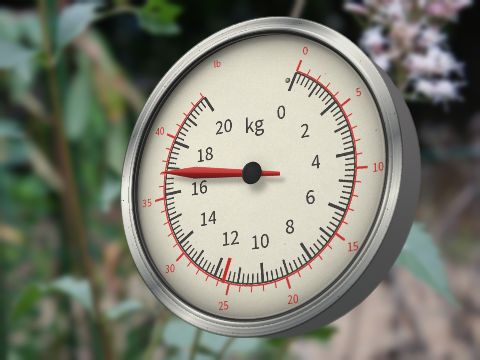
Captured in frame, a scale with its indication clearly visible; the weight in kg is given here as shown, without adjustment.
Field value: 16.8 kg
